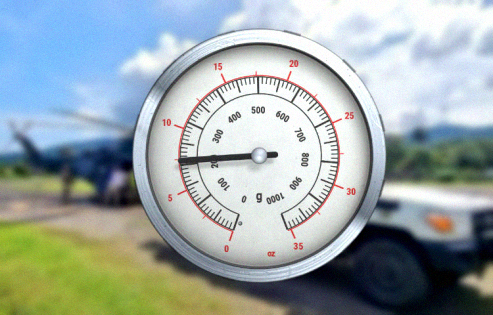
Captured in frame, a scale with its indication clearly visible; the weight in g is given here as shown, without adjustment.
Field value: 210 g
